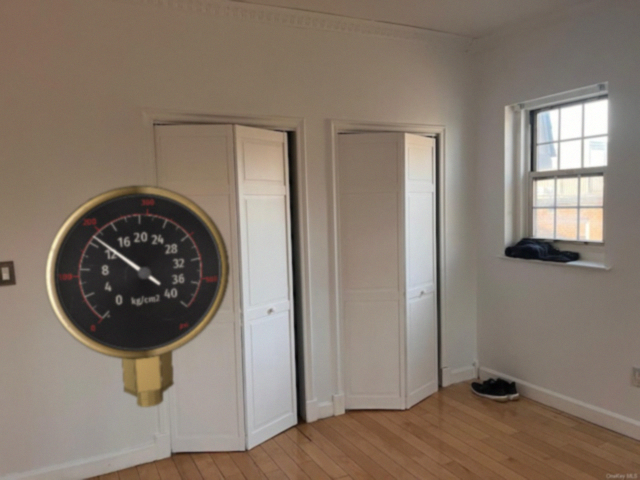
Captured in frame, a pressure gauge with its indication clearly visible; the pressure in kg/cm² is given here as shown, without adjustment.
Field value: 13 kg/cm²
